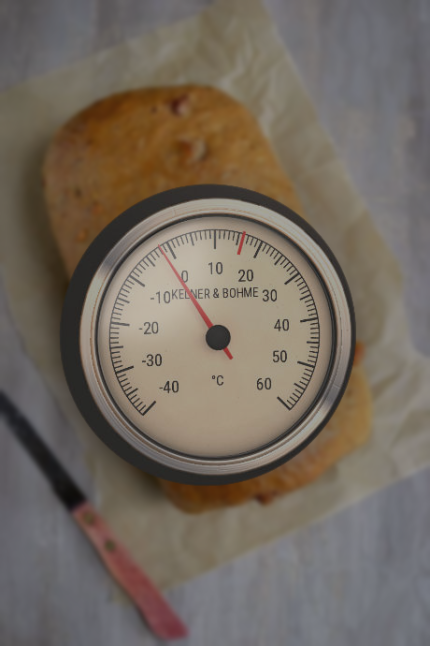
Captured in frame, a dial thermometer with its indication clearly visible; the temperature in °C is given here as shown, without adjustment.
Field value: -2 °C
